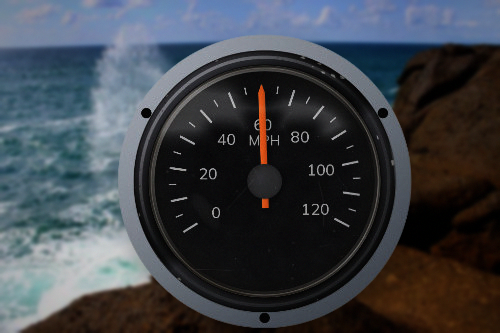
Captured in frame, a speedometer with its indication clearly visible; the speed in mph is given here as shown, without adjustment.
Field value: 60 mph
